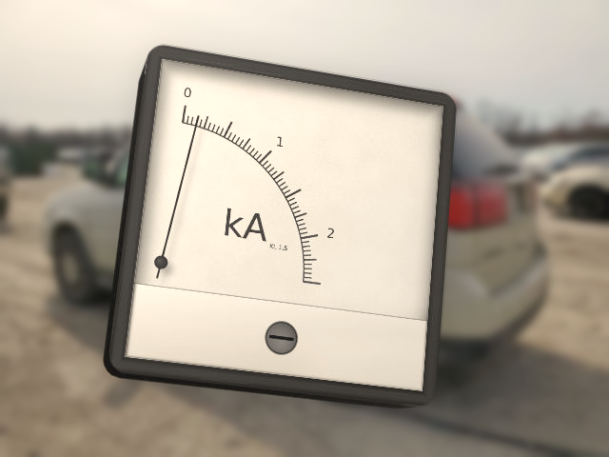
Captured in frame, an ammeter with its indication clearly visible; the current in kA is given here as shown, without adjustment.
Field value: 0.15 kA
